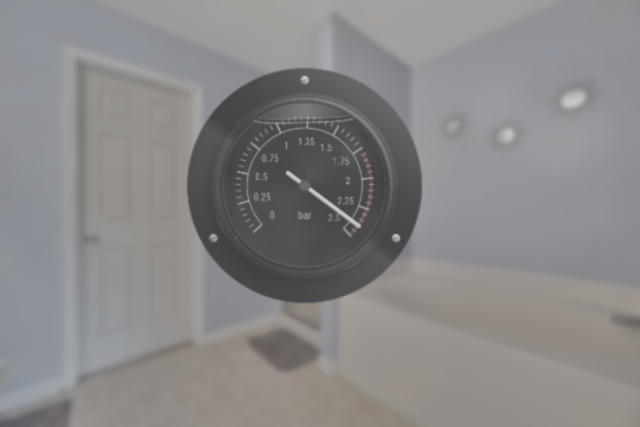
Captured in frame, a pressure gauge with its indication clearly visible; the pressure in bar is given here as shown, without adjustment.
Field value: 2.4 bar
